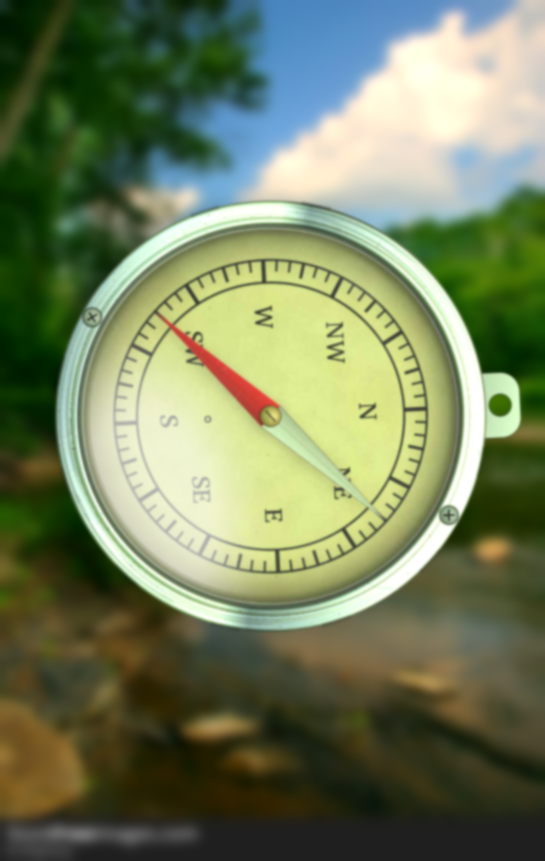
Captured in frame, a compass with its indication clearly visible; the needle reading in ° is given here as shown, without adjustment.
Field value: 225 °
